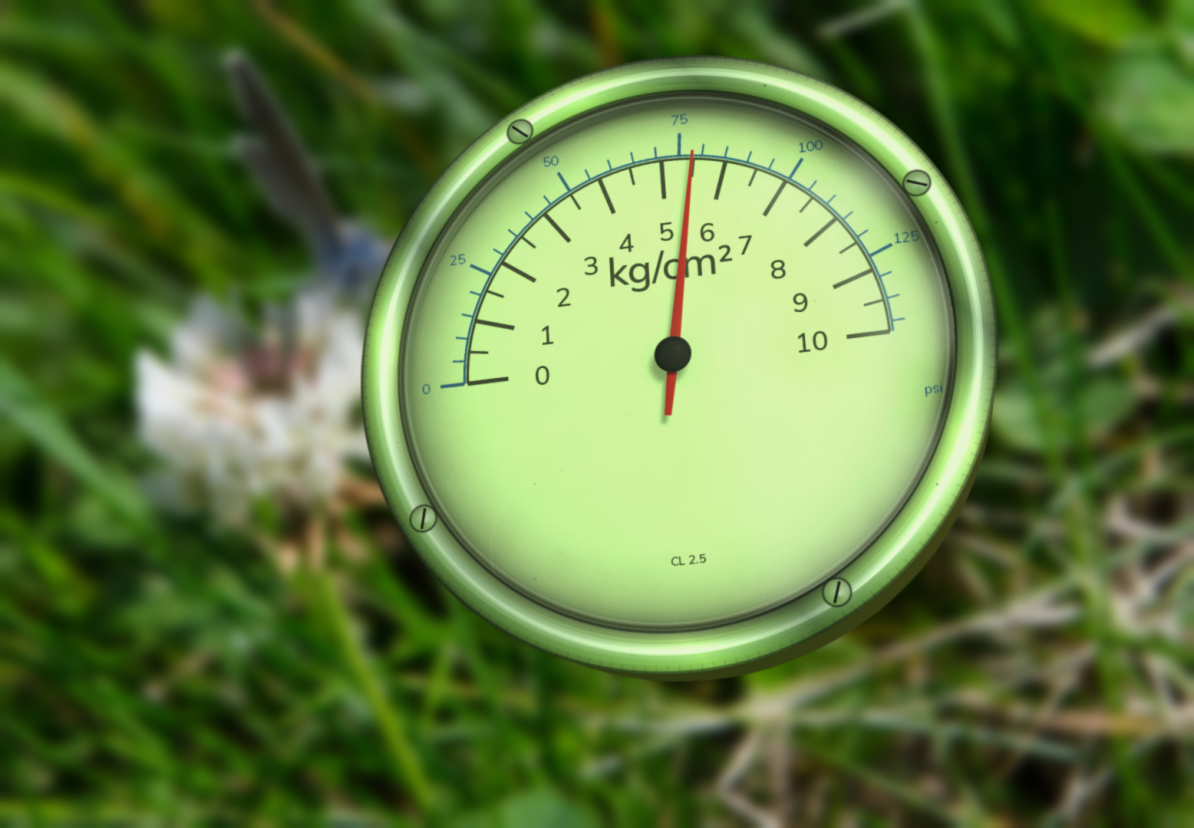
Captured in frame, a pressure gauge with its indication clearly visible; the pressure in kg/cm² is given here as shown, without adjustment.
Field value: 5.5 kg/cm²
